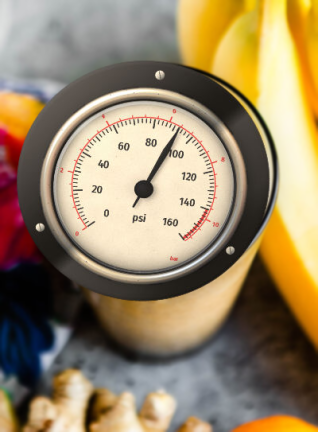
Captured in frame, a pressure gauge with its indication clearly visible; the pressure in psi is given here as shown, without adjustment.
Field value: 92 psi
